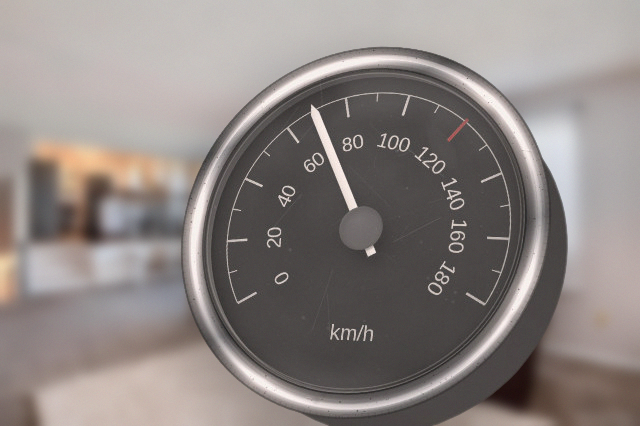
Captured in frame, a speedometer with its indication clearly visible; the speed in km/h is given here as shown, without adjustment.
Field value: 70 km/h
